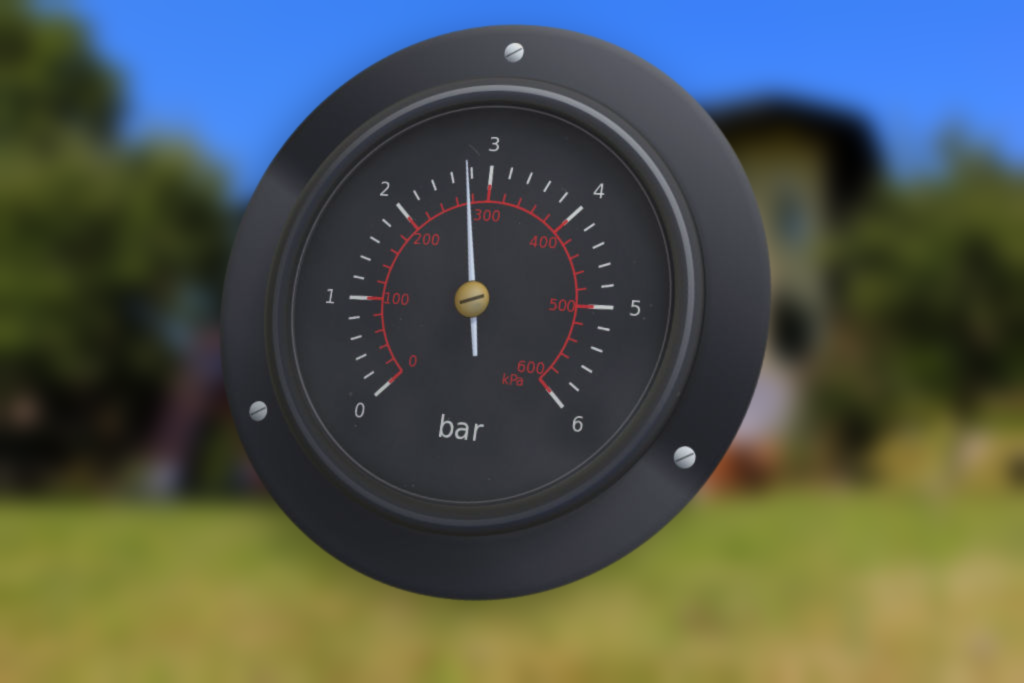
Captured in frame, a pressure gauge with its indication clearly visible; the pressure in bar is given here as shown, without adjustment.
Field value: 2.8 bar
